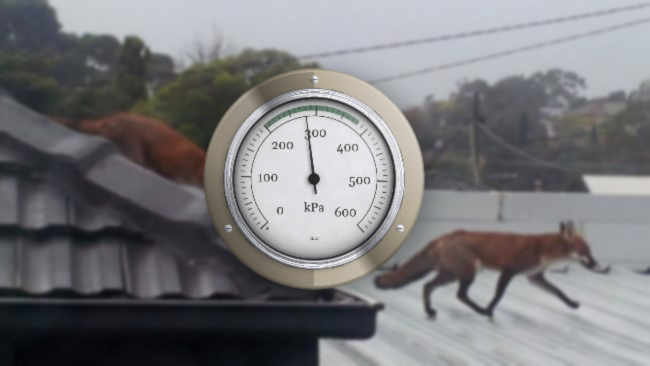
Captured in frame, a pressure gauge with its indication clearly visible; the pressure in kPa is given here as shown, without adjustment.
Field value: 280 kPa
